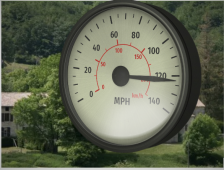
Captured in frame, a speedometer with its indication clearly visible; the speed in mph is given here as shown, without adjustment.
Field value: 122.5 mph
